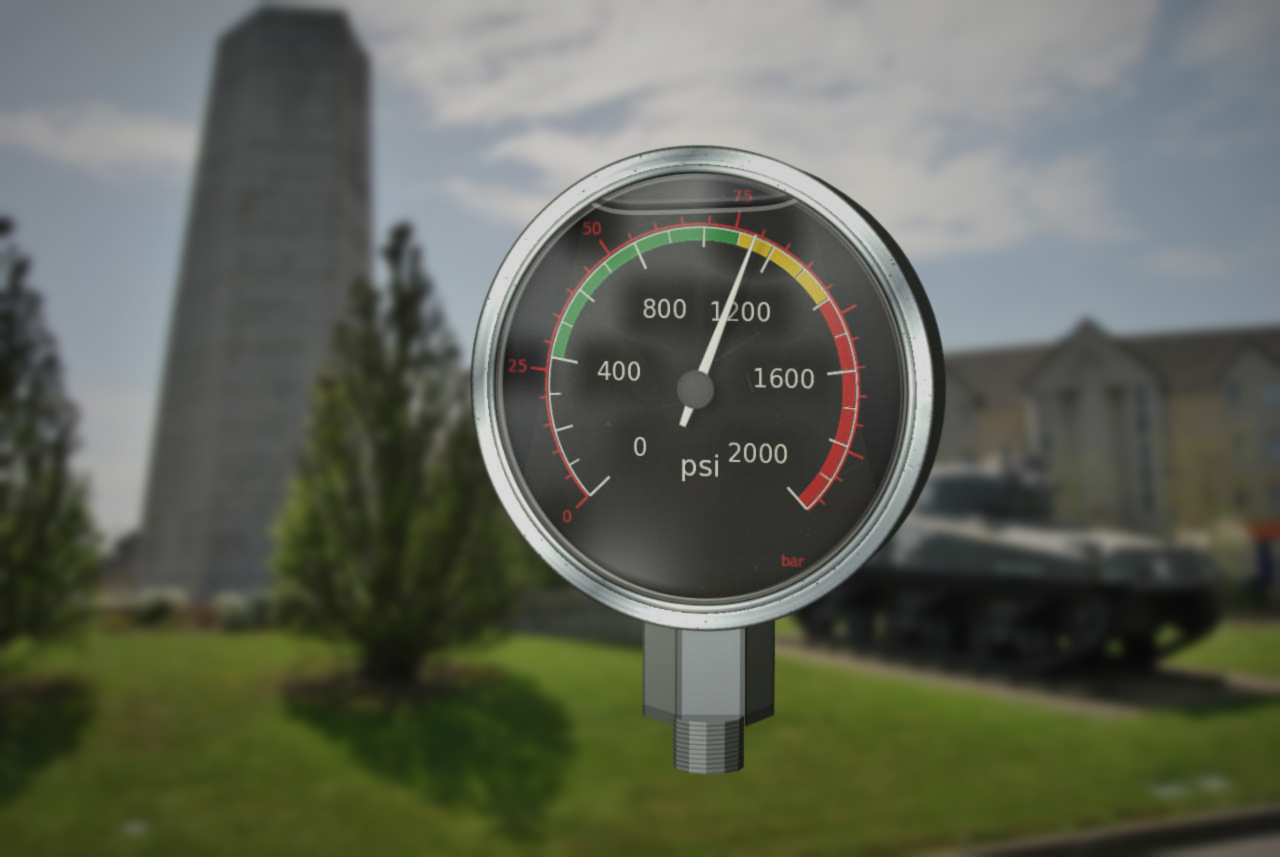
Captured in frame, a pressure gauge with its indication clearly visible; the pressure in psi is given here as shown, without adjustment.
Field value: 1150 psi
